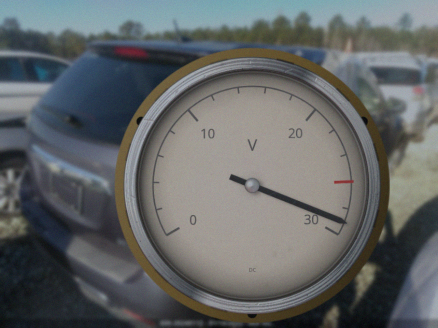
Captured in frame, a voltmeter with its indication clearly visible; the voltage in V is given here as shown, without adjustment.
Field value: 29 V
